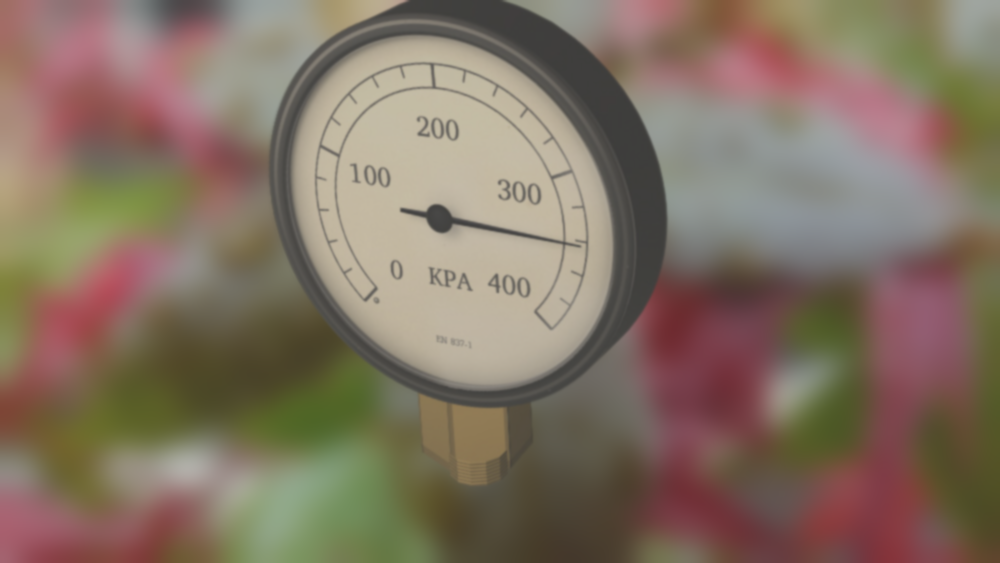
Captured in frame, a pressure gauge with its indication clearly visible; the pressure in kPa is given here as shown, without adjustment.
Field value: 340 kPa
